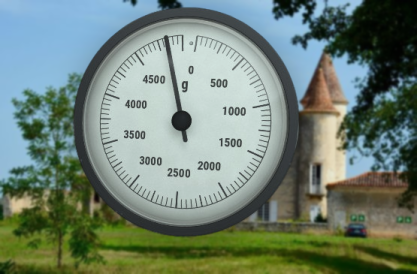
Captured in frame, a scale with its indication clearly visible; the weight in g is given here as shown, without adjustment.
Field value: 4850 g
